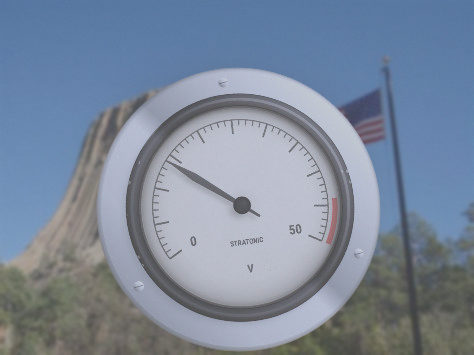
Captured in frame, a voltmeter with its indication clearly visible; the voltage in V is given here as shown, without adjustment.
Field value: 14 V
